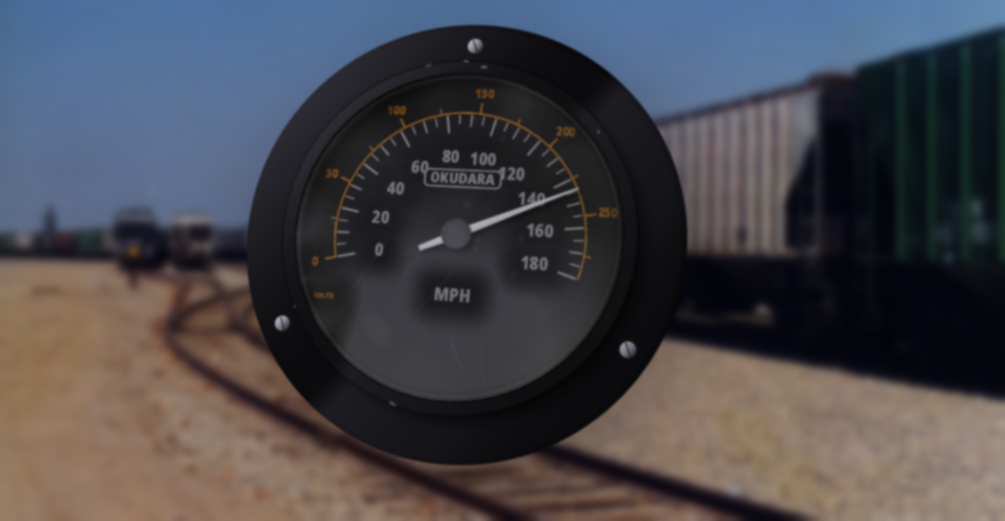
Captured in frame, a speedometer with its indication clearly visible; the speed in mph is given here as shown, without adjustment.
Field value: 145 mph
